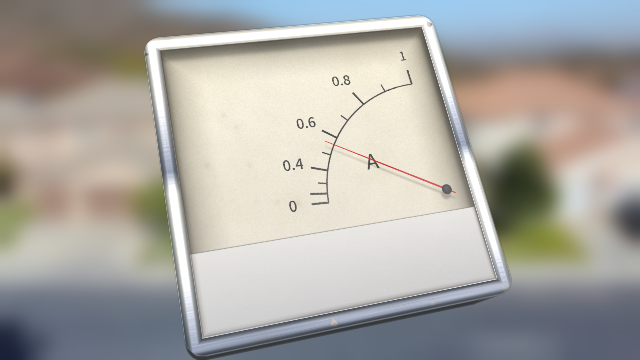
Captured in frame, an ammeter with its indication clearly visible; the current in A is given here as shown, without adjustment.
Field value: 0.55 A
